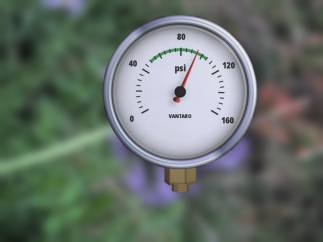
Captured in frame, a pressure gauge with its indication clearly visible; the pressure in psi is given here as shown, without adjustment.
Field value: 95 psi
